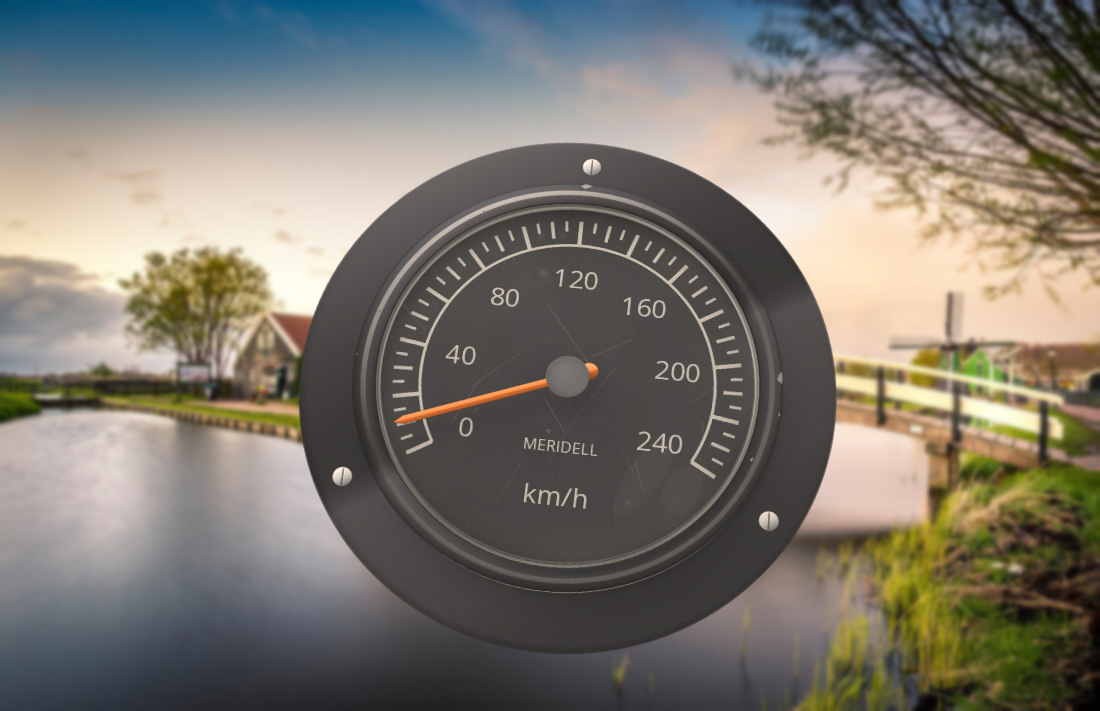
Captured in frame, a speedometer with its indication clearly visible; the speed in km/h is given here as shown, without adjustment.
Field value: 10 km/h
